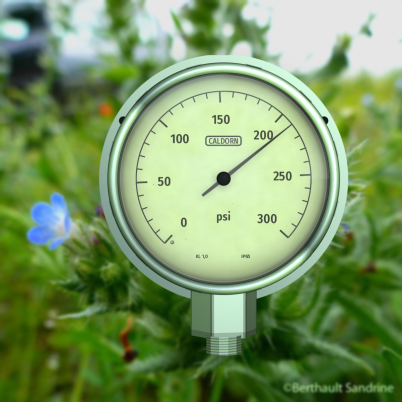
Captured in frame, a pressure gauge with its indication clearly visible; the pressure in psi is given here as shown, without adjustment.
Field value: 210 psi
